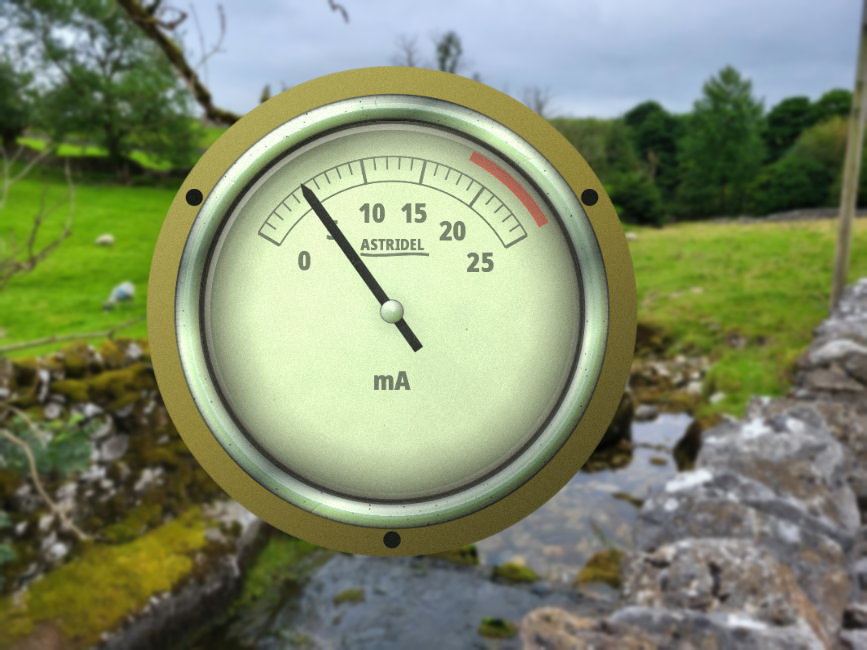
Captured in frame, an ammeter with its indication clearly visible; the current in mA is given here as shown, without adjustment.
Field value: 5 mA
